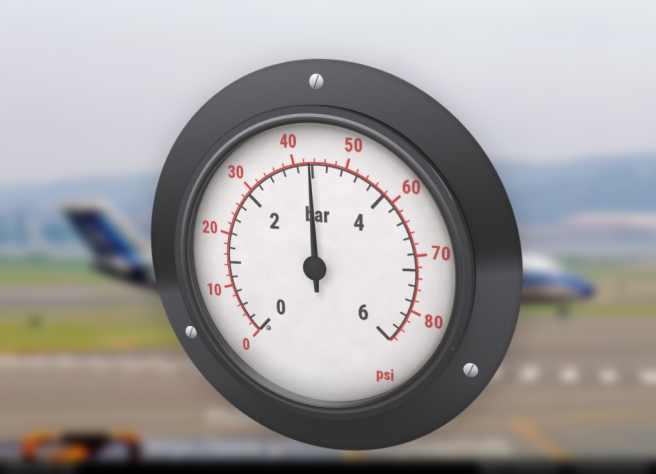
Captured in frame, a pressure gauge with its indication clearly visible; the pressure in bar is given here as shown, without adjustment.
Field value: 3 bar
